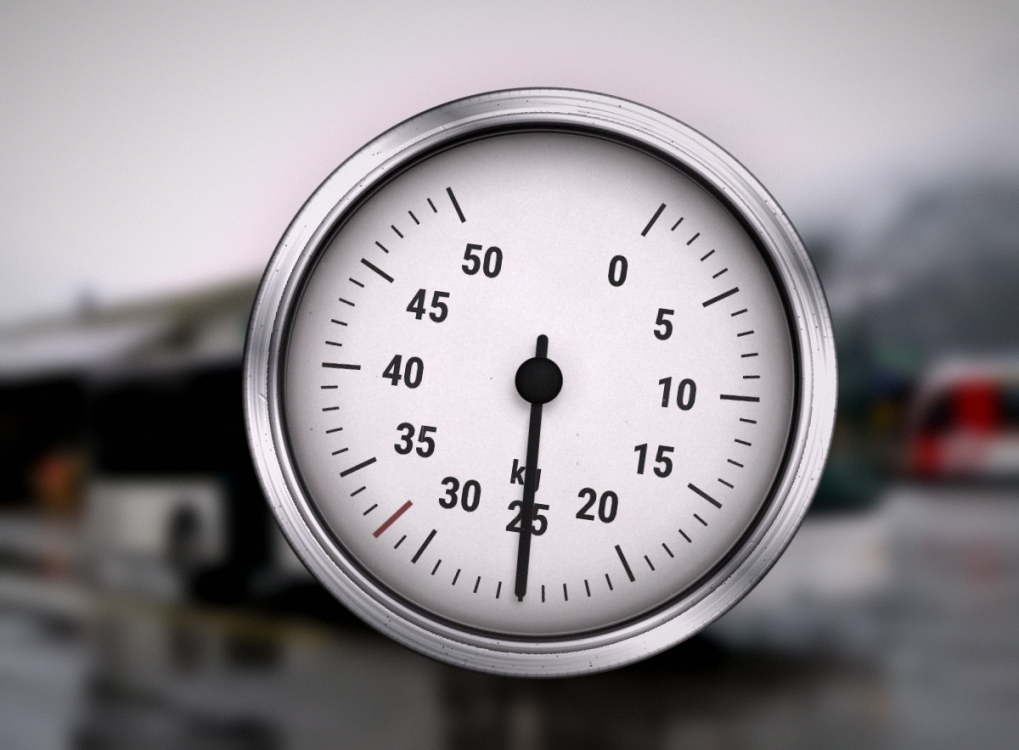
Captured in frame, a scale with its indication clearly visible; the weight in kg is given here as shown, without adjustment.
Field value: 25 kg
